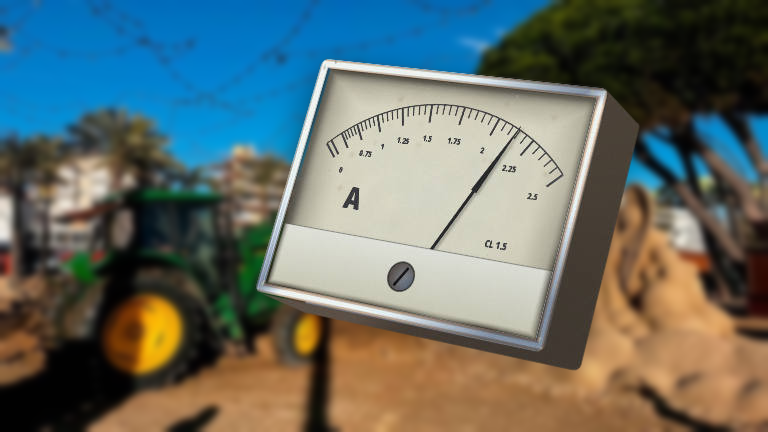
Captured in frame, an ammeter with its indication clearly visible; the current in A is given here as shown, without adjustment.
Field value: 2.15 A
